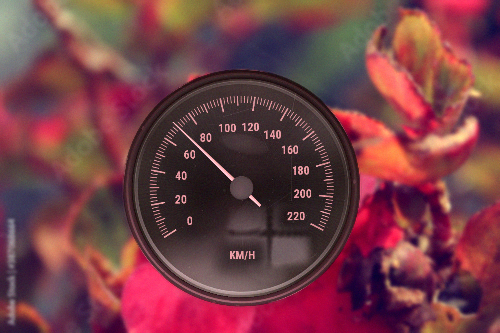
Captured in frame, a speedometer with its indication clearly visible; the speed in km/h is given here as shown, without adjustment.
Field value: 70 km/h
